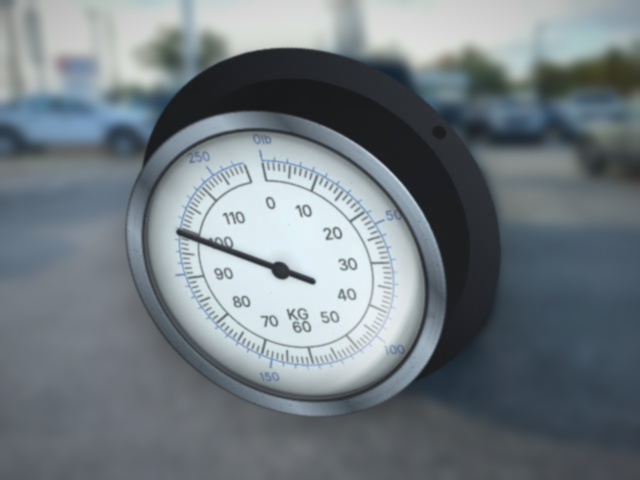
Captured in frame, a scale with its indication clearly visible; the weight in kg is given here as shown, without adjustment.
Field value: 100 kg
